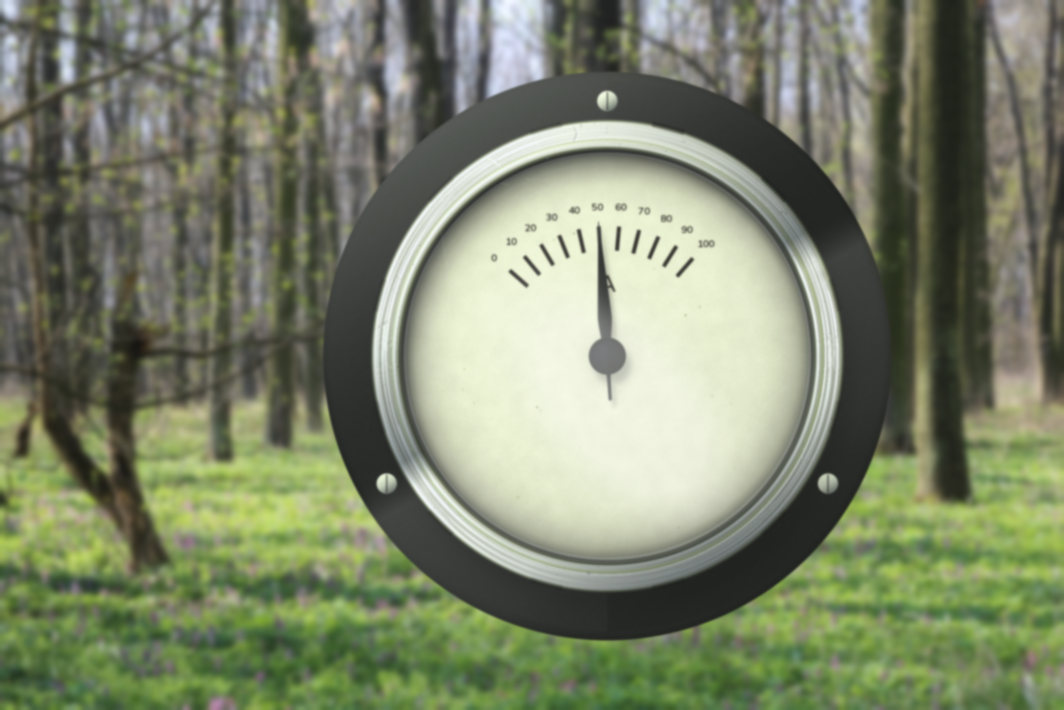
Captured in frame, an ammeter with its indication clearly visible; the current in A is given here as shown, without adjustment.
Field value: 50 A
